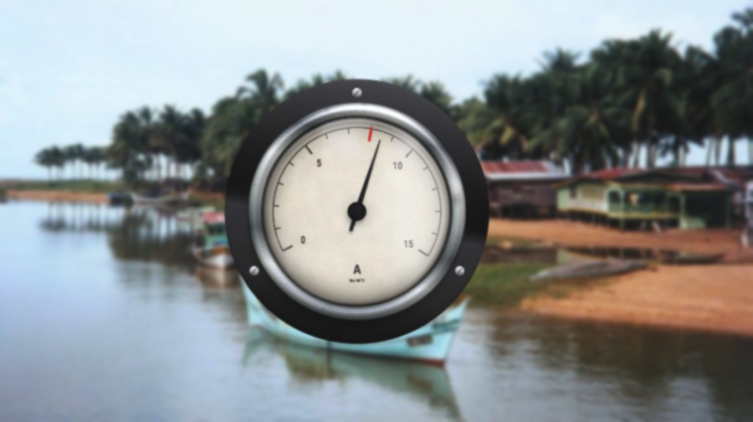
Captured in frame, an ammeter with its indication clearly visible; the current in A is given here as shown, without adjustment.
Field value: 8.5 A
